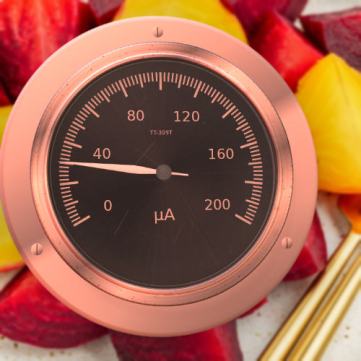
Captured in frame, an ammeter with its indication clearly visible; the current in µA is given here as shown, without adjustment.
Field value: 30 µA
